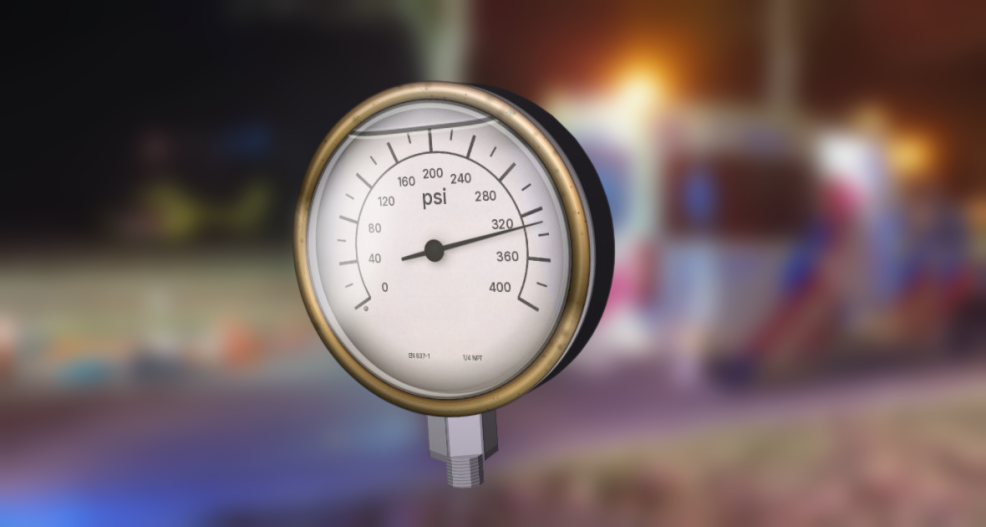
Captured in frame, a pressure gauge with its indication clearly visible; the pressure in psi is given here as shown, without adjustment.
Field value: 330 psi
